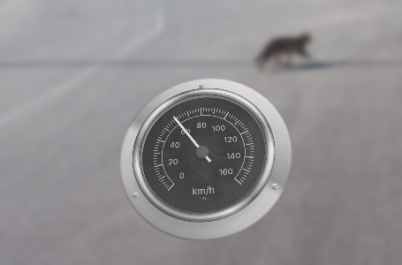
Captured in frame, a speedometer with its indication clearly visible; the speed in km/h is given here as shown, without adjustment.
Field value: 60 km/h
